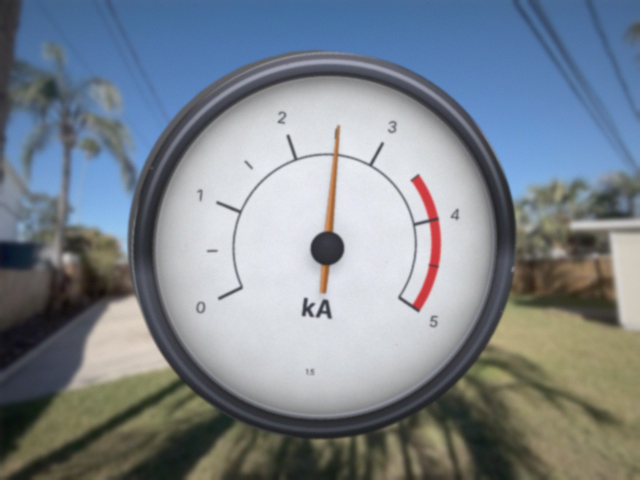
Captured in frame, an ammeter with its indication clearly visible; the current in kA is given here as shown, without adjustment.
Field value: 2.5 kA
